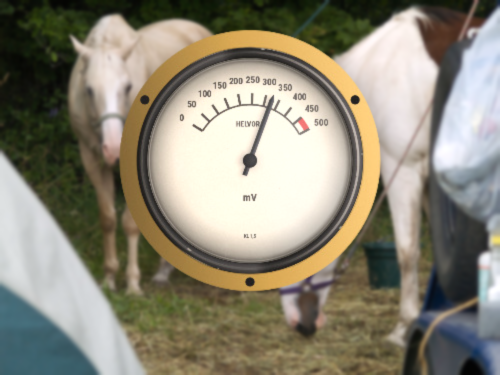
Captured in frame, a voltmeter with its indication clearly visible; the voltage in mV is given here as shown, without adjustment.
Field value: 325 mV
